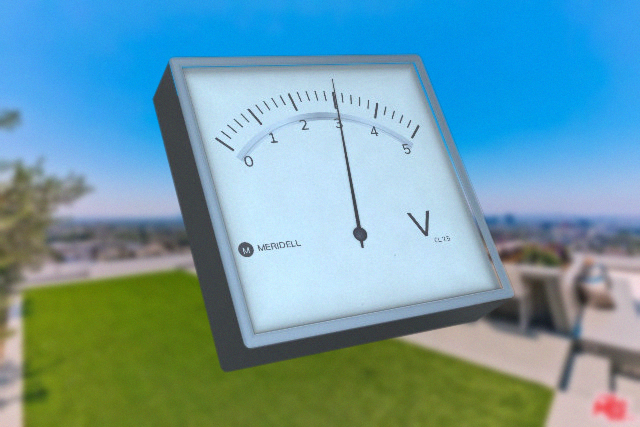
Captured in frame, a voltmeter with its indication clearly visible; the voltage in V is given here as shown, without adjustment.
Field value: 3 V
